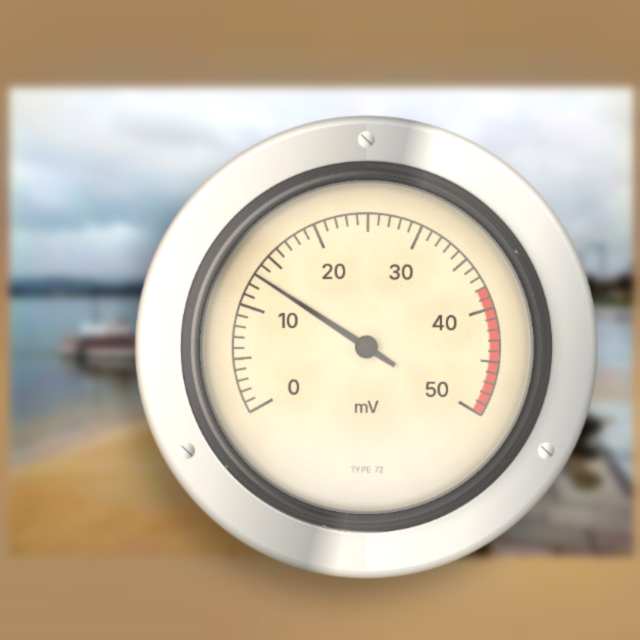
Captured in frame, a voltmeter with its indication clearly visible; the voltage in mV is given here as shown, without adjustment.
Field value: 13 mV
